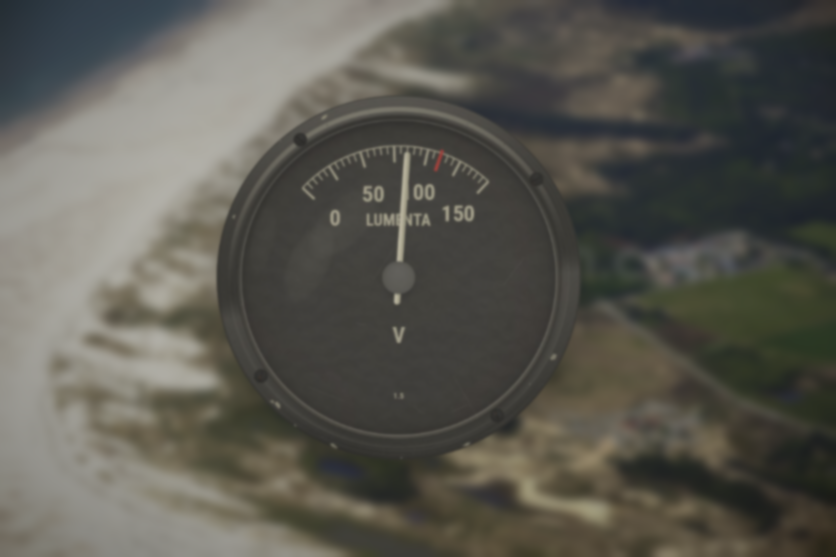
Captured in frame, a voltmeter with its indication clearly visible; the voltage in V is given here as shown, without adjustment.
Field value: 85 V
